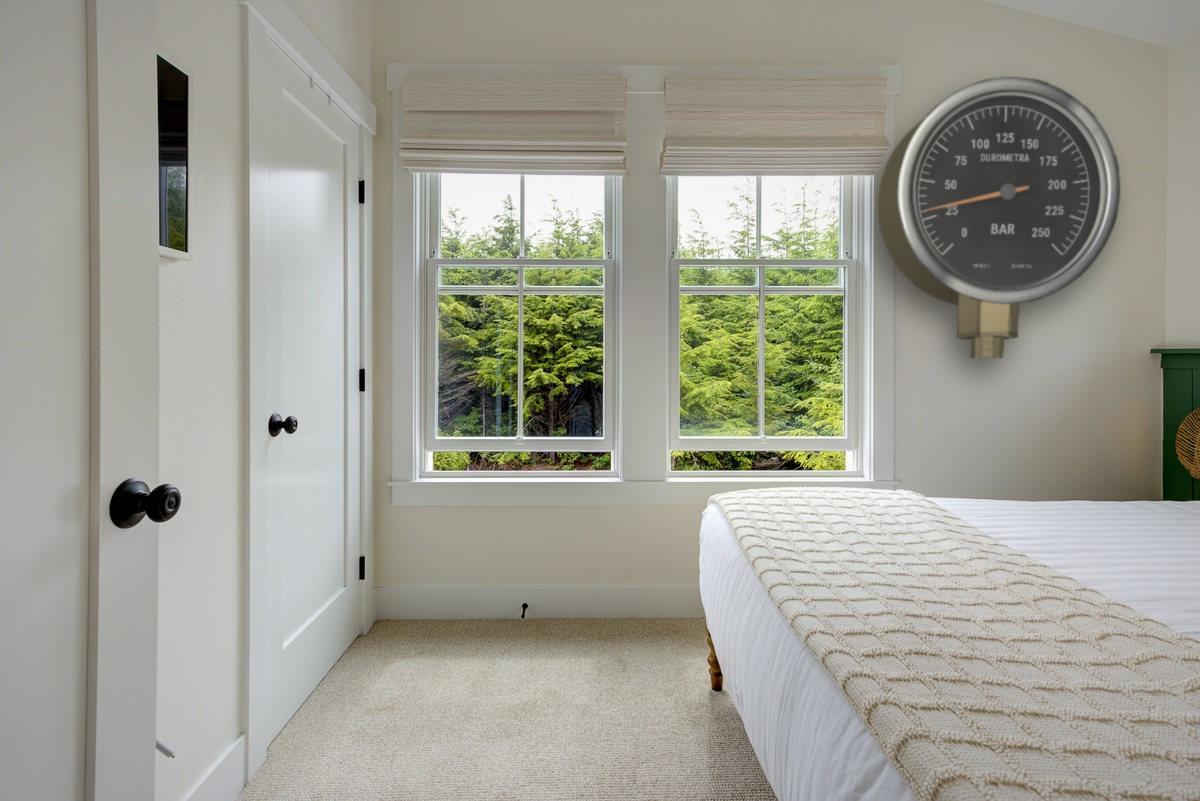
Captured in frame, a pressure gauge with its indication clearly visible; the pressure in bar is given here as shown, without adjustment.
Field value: 30 bar
